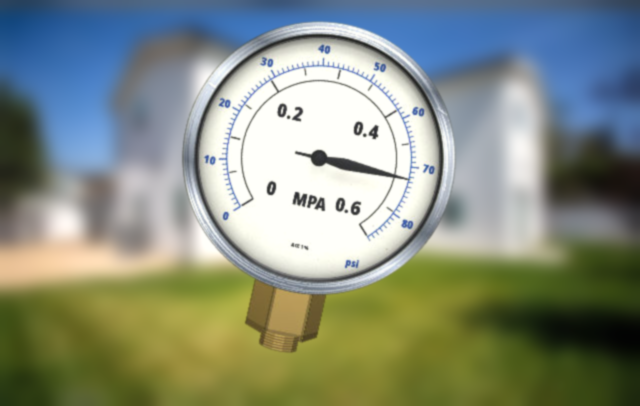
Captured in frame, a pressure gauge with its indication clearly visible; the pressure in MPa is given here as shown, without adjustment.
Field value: 0.5 MPa
